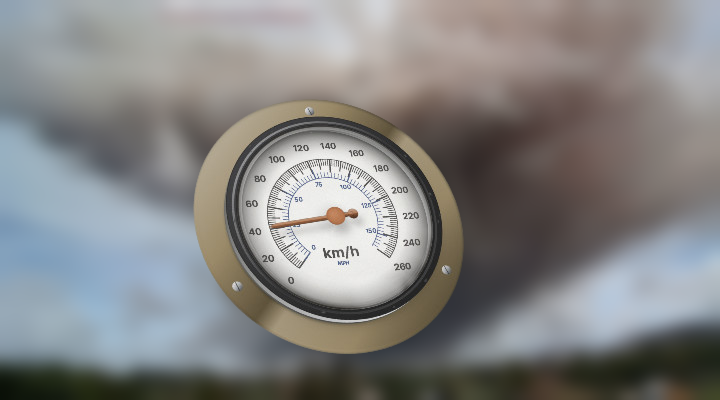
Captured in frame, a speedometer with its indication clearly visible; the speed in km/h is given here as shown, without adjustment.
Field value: 40 km/h
